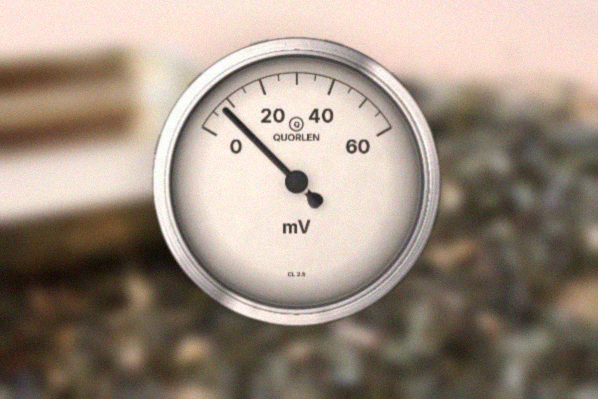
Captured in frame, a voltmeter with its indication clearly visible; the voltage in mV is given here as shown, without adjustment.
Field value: 7.5 mV
